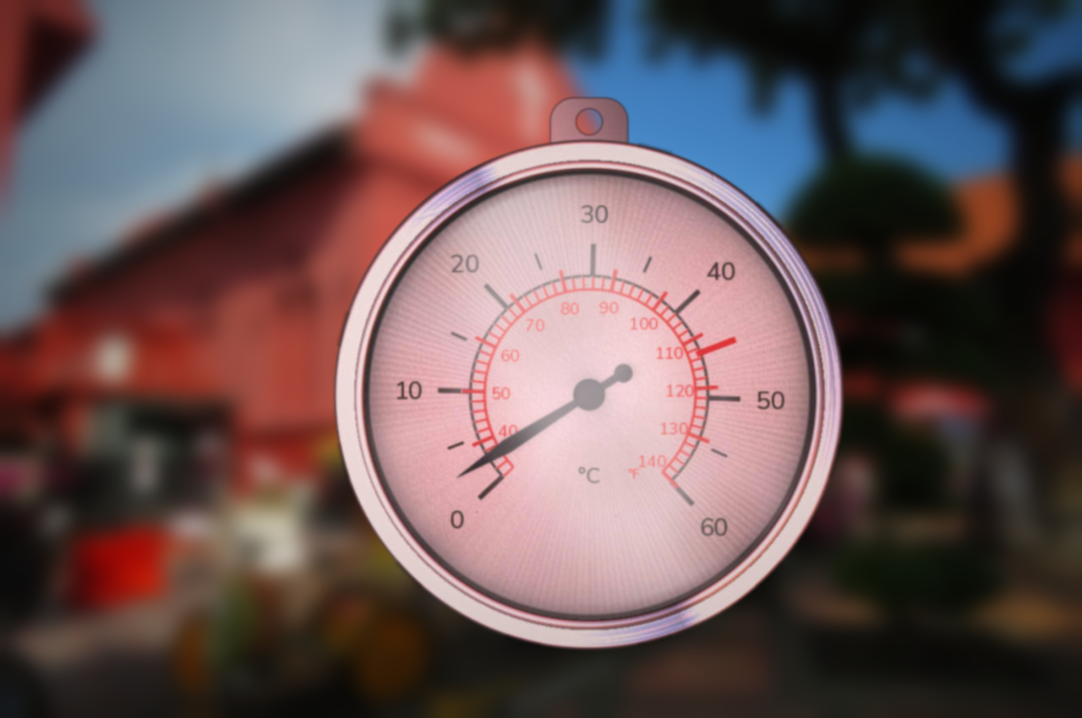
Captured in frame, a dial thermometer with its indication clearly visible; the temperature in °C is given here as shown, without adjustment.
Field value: 2.5 °C
